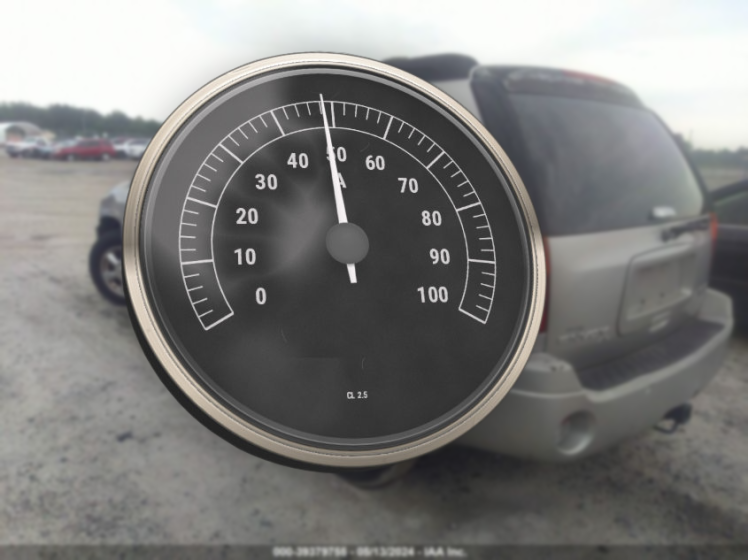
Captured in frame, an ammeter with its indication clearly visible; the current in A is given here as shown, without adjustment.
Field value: 48 A
